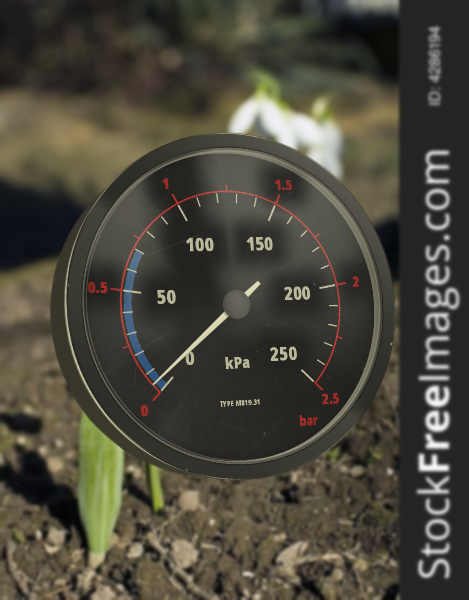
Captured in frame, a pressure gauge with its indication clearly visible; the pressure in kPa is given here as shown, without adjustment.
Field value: 5 kPa
